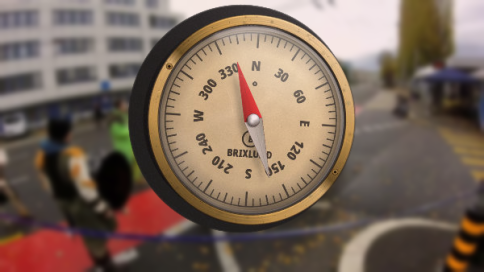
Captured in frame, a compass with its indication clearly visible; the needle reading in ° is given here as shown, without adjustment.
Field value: 340 °
